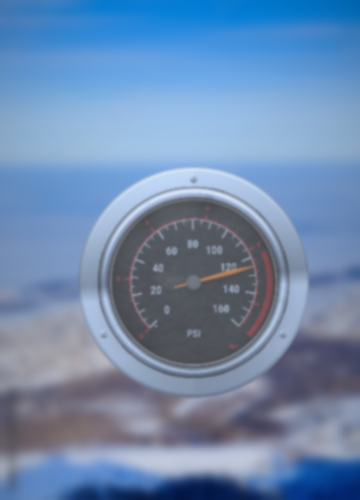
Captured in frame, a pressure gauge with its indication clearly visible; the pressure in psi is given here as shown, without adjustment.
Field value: 125 psi
